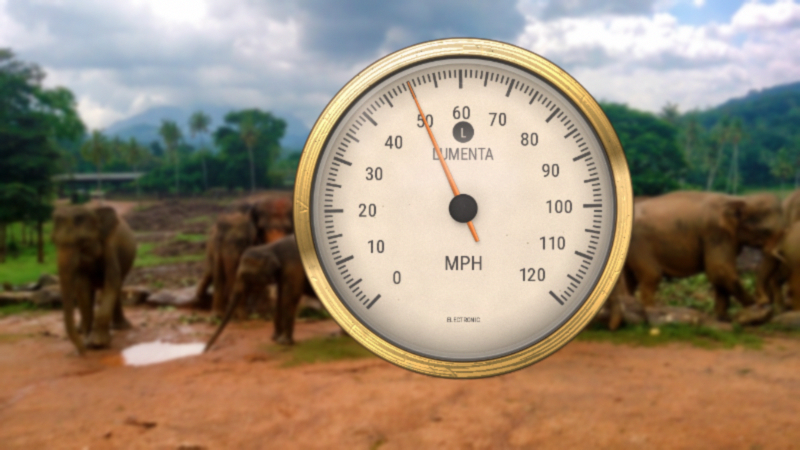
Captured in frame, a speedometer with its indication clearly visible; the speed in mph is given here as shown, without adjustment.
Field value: 50 mph
